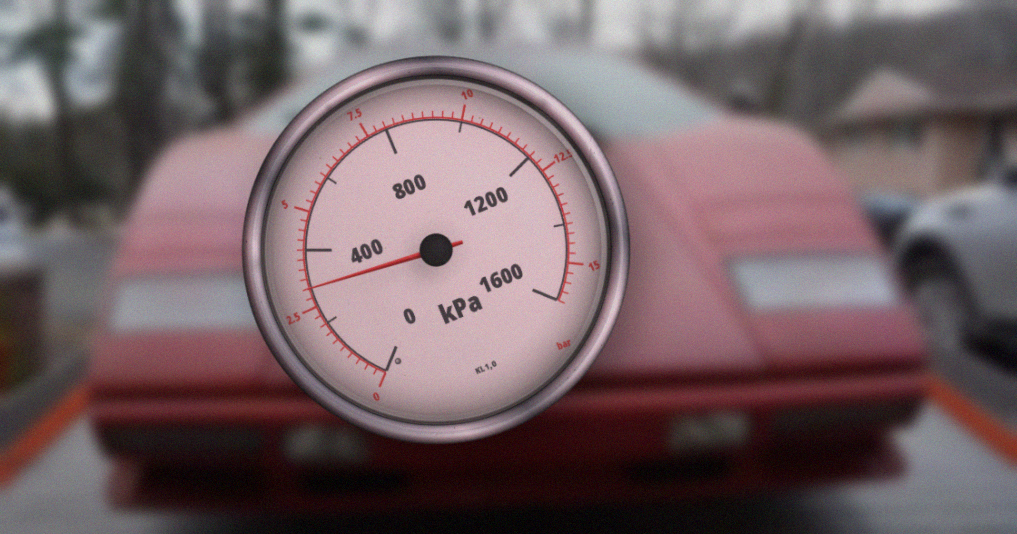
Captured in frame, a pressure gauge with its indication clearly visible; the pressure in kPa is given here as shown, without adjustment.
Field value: 300 kPa
